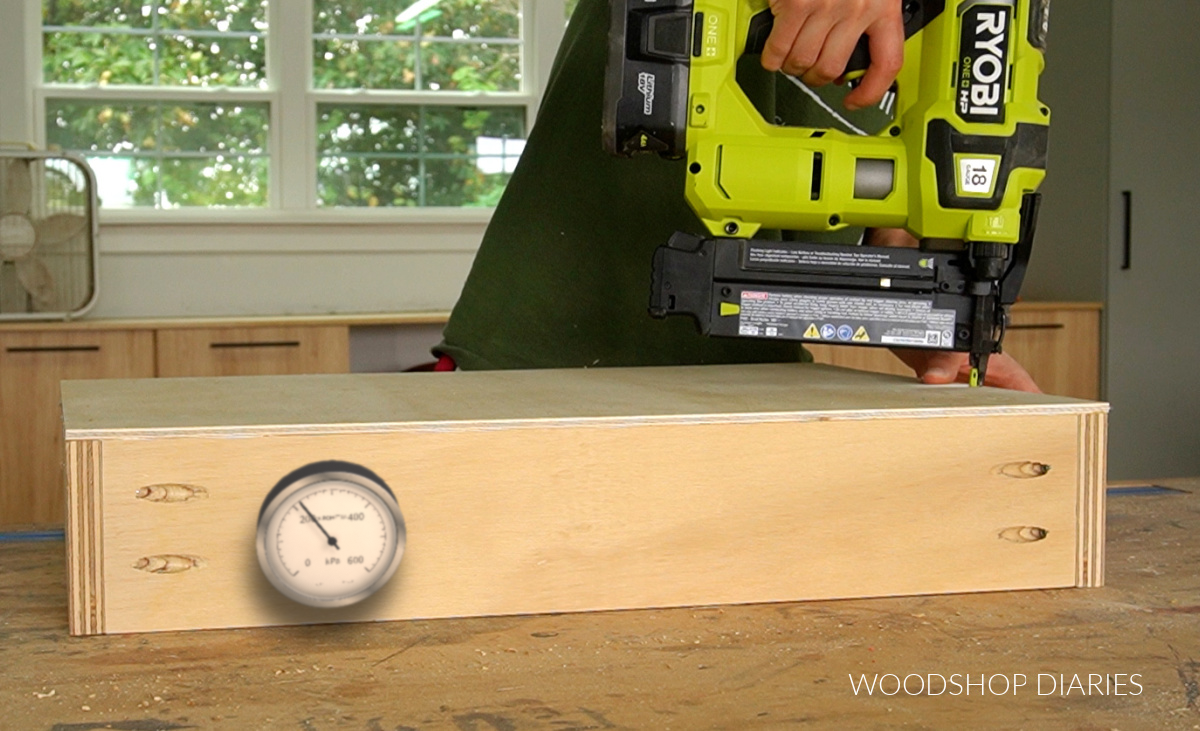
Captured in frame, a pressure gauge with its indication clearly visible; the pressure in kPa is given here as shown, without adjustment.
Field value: 220 kPa
